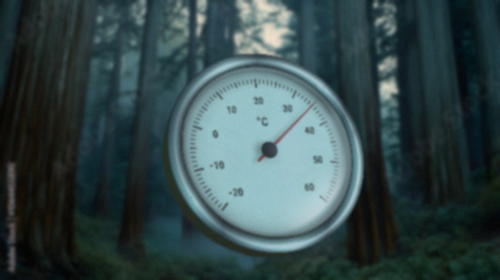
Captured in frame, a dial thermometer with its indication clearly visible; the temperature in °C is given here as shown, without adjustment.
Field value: 35 °C
